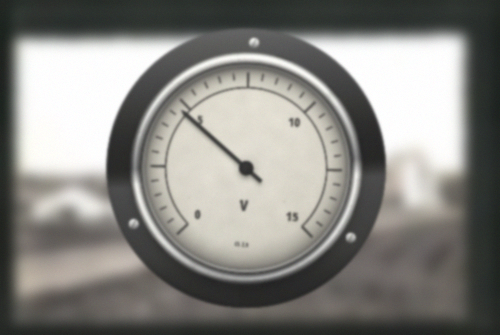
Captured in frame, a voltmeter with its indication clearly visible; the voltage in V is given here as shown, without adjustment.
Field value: 4.75 V
